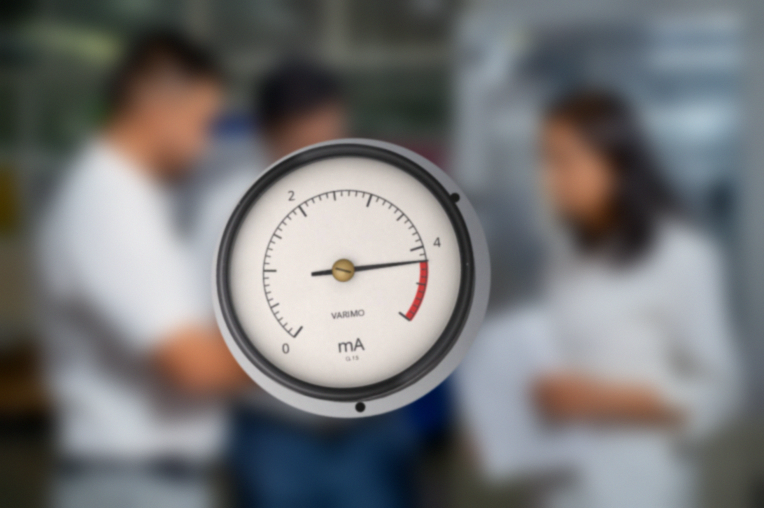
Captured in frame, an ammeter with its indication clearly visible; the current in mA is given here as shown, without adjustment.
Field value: 4.2 mA
